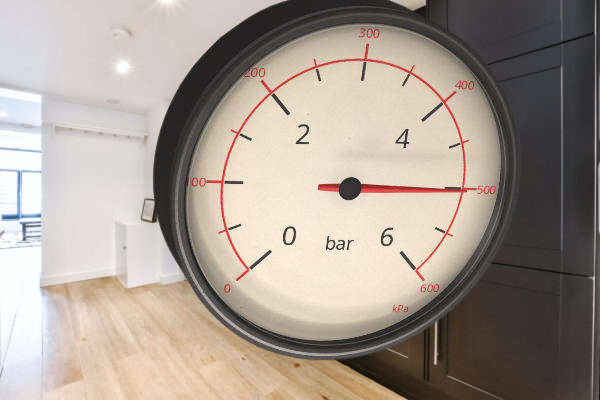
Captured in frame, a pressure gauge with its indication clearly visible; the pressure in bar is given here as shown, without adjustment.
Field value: 5 bar
